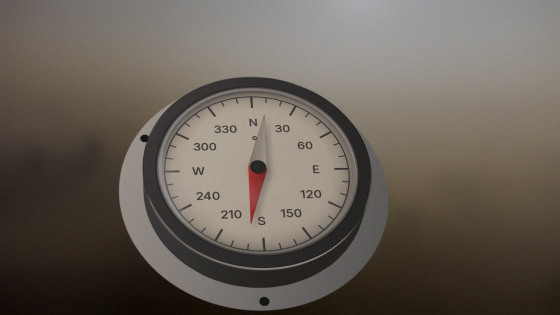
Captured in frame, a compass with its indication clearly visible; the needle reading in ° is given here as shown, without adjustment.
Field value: 190 °
